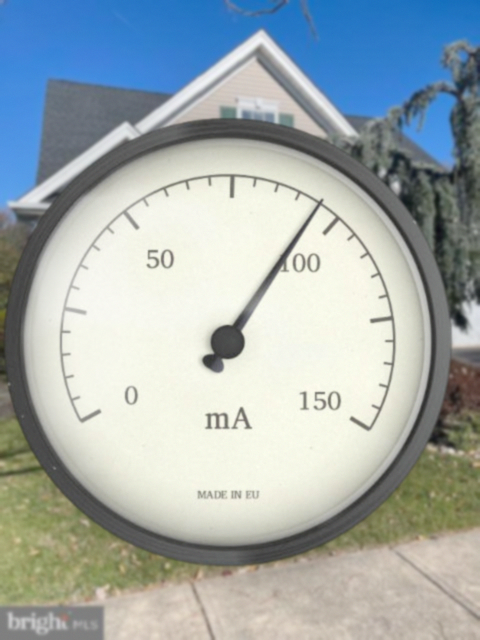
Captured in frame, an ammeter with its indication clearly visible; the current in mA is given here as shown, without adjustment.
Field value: 95 mA
